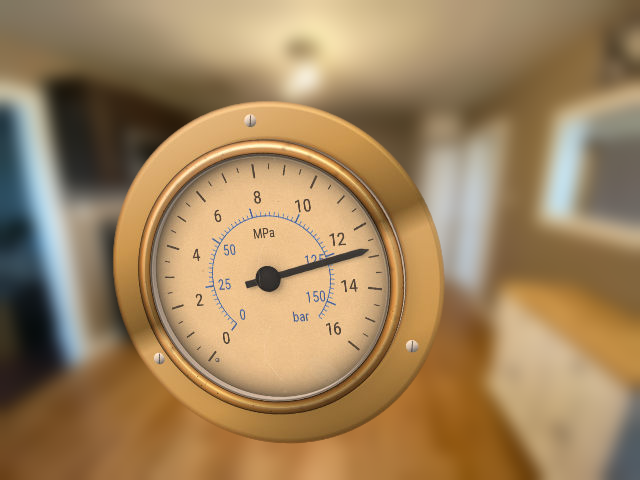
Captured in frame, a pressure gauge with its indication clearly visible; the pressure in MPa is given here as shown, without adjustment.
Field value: 12.75 MPa
